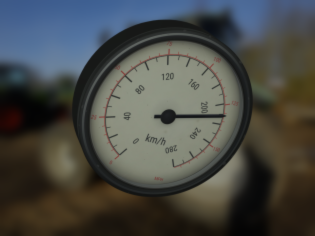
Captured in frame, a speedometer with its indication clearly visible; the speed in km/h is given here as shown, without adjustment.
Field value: 210 km/h
